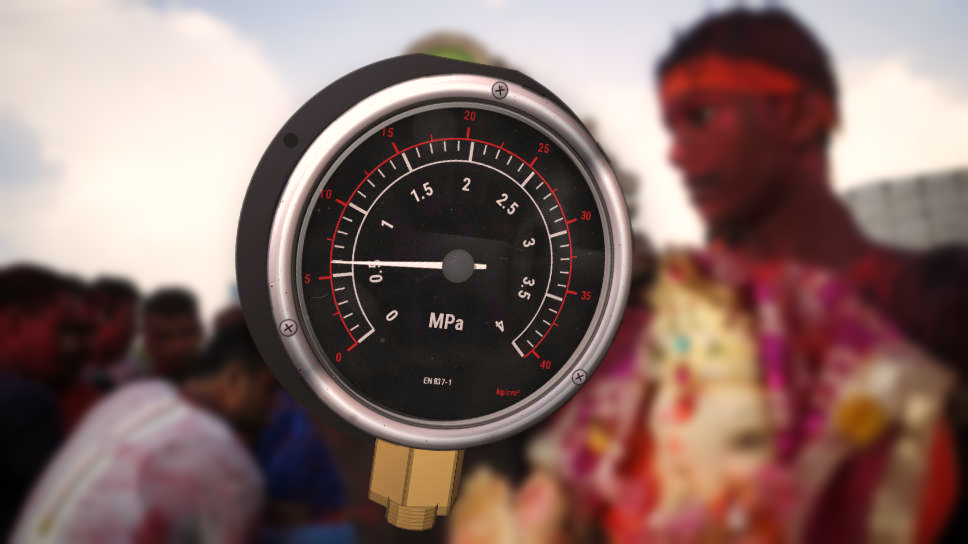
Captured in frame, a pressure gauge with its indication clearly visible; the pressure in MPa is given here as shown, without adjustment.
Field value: 0.6 MPa
